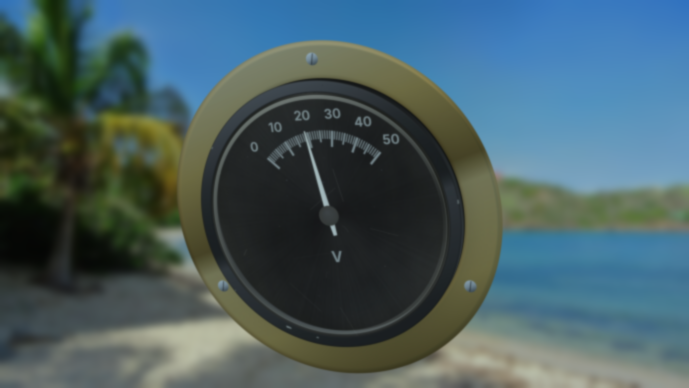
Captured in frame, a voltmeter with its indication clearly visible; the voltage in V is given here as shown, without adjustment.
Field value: 20 V
